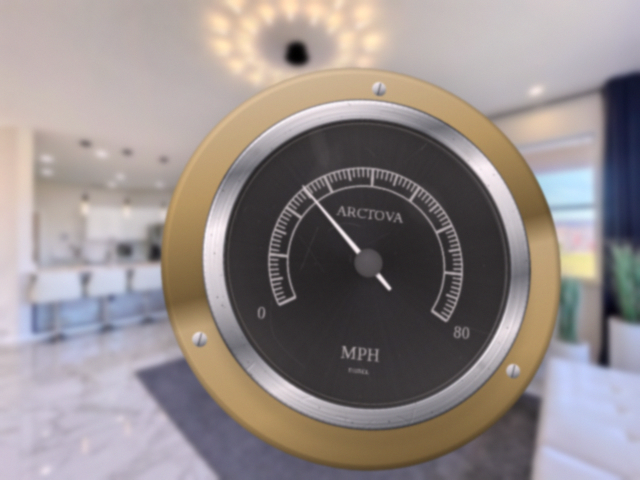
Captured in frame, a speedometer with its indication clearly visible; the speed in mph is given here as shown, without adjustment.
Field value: 25 mph
